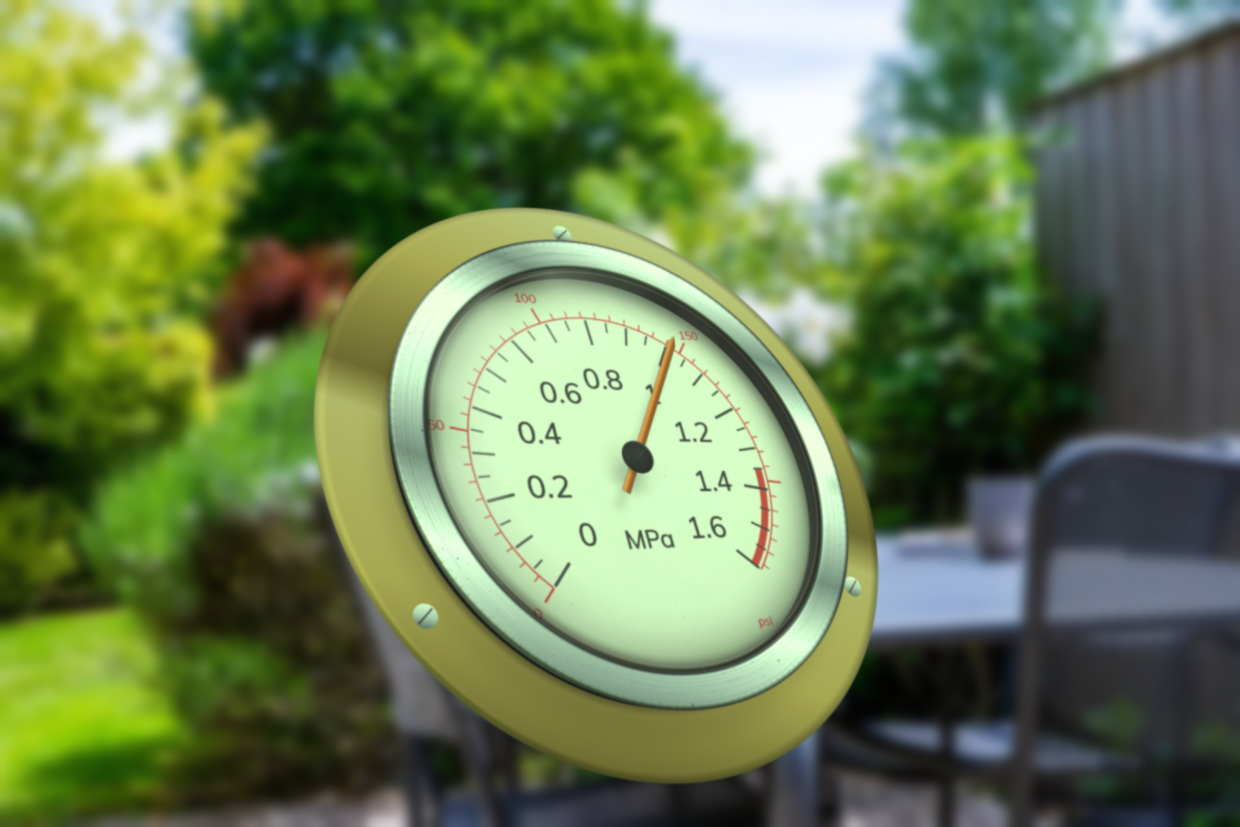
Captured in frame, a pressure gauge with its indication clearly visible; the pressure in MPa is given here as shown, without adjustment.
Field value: 1 MPa
